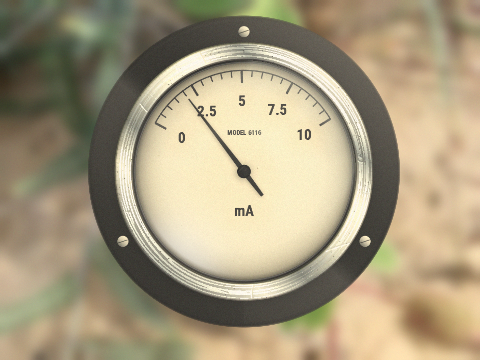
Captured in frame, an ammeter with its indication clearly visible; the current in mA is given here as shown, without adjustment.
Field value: 2 mA
